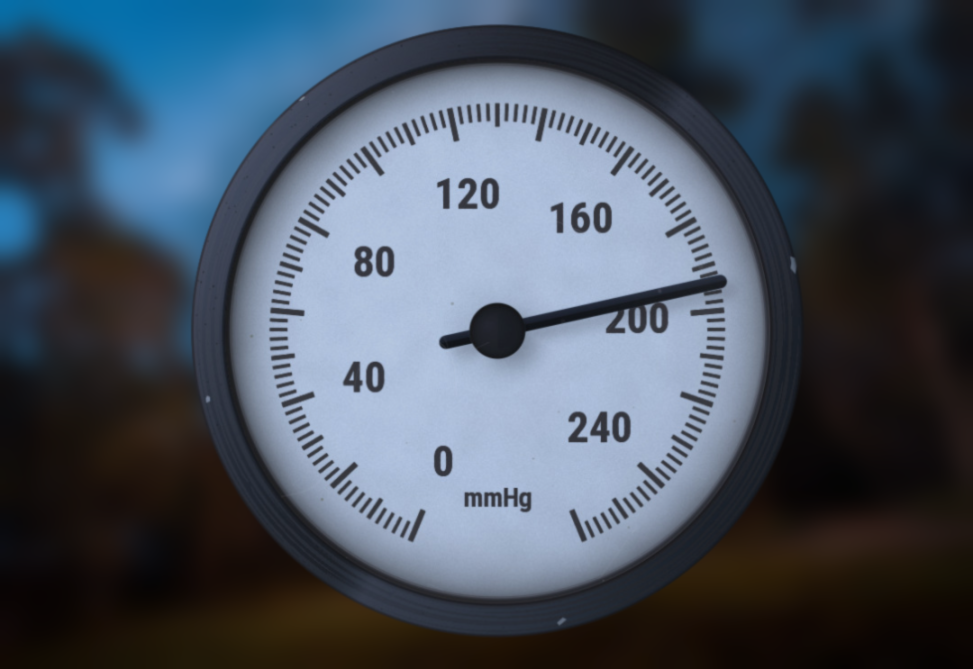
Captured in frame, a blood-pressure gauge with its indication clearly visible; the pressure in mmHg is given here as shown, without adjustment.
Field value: 194 mmHg
